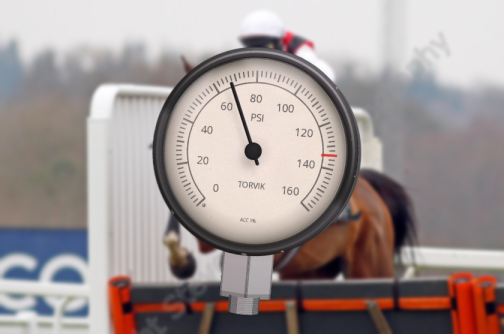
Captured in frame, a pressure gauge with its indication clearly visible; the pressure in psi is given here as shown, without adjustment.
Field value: 68 psi
